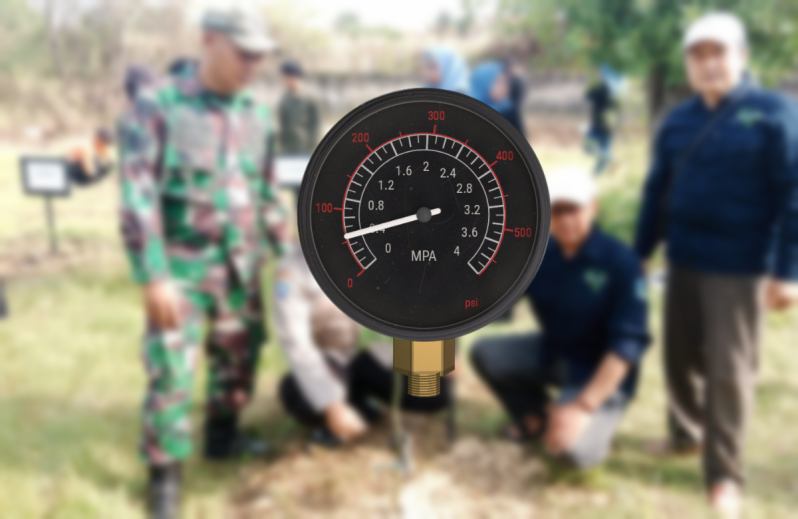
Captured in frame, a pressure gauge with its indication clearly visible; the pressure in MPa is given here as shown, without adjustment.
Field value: 0.4 MPa
